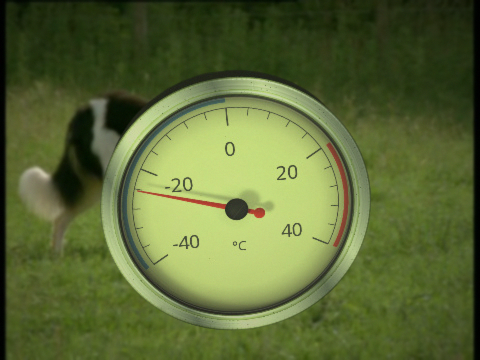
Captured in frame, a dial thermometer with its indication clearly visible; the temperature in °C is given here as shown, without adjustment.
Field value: -24 °C
